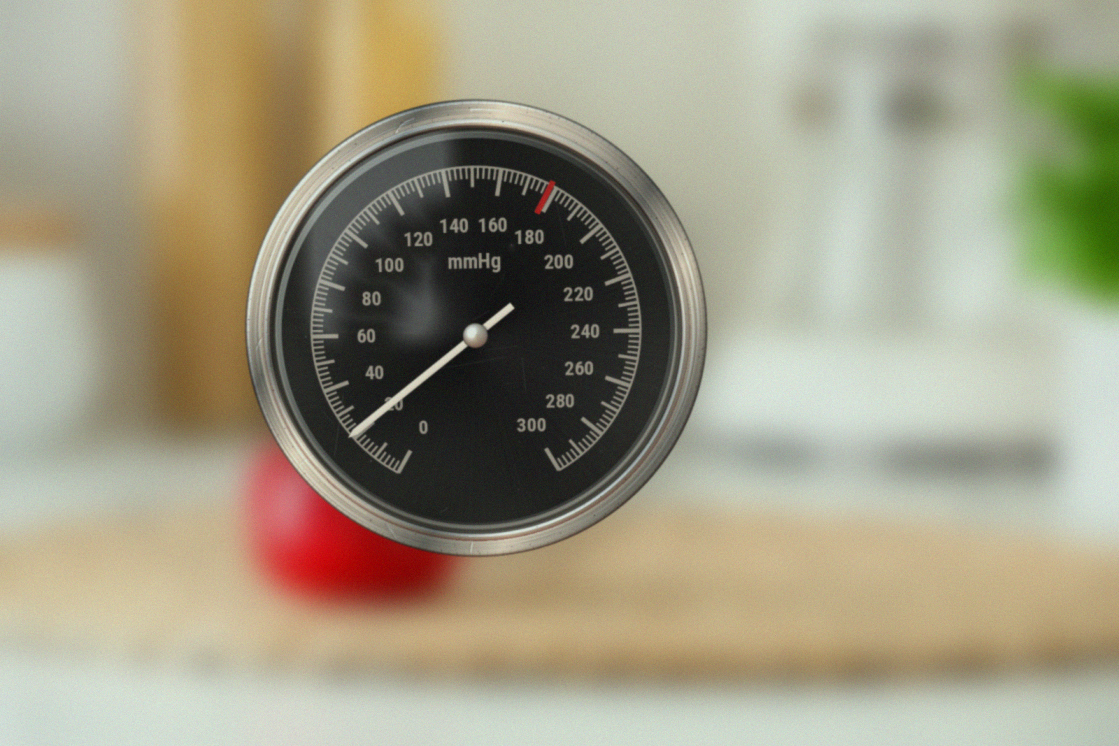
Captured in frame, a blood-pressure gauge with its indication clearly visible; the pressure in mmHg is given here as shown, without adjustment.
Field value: 22 mmHg
